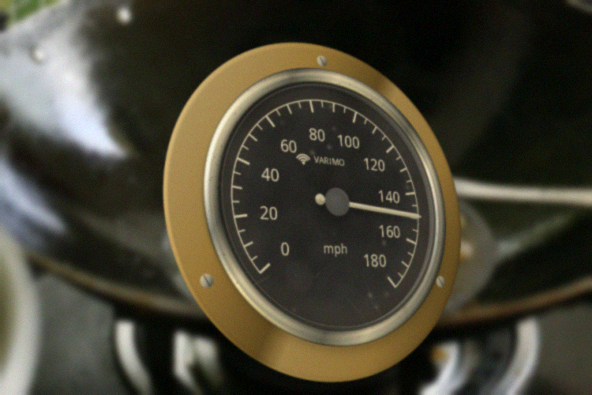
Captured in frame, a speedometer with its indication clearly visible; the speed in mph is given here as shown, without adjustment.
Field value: 150 mph
